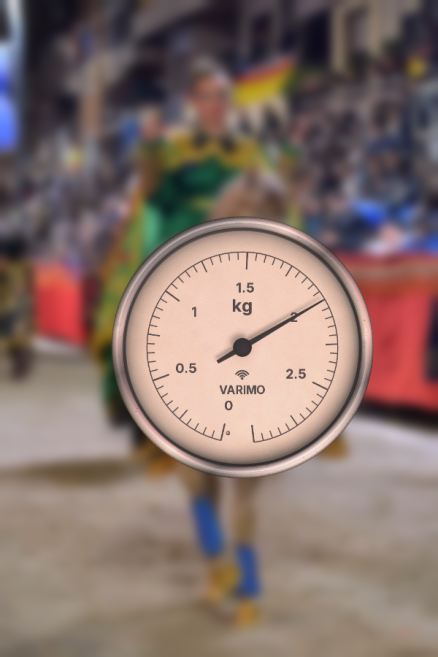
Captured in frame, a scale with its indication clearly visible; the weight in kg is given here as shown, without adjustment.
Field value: 2 kg
